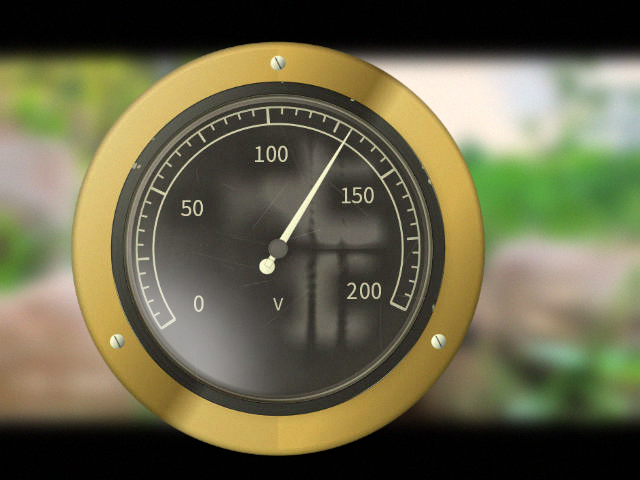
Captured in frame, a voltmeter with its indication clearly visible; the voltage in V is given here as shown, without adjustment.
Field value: 130 V
